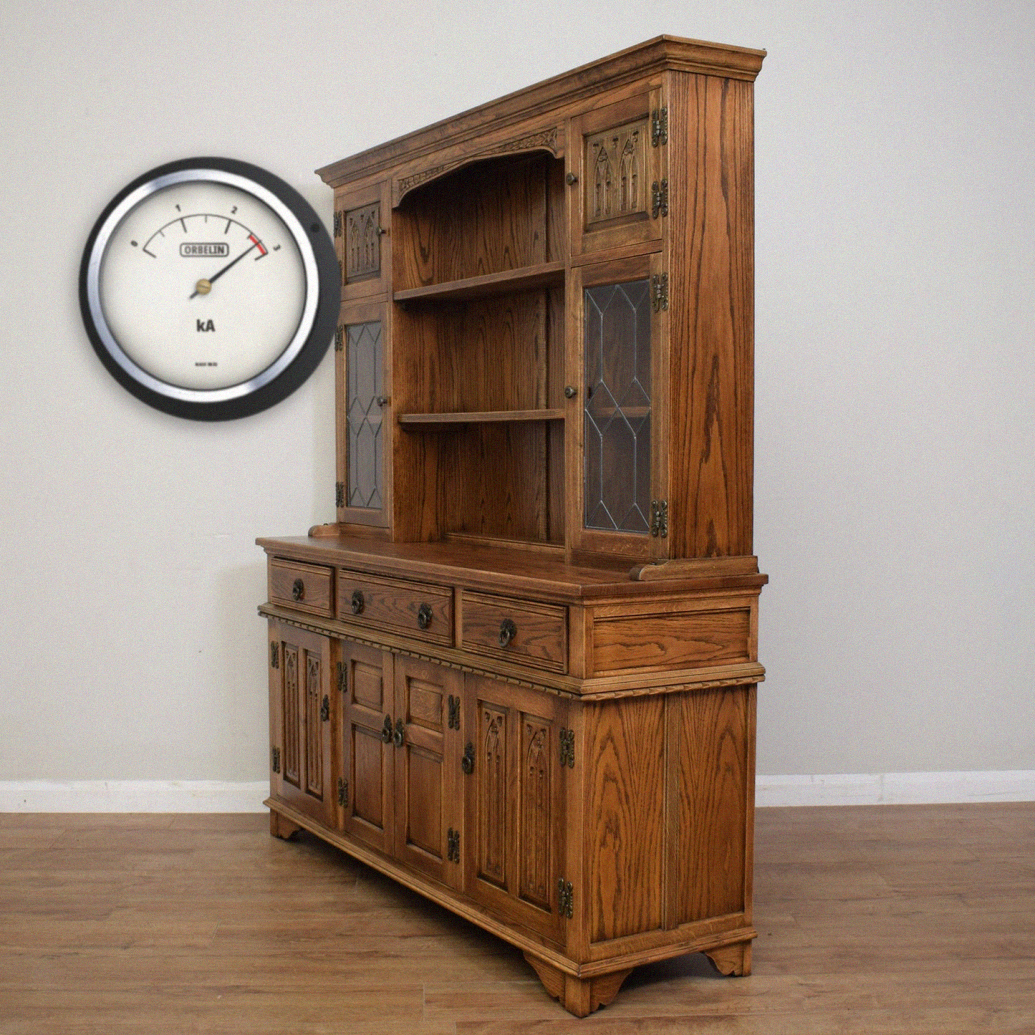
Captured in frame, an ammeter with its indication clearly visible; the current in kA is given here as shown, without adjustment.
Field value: 2.75 kA
